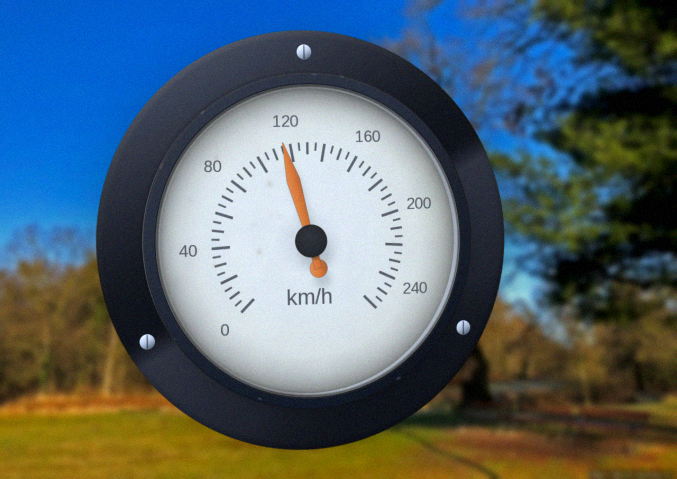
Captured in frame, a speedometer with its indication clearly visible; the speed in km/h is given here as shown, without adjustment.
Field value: 115 km/h
